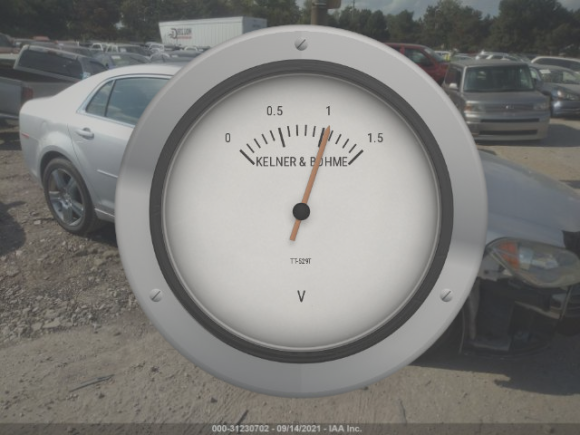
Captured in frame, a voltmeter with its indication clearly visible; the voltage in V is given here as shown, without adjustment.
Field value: 1.05 V
